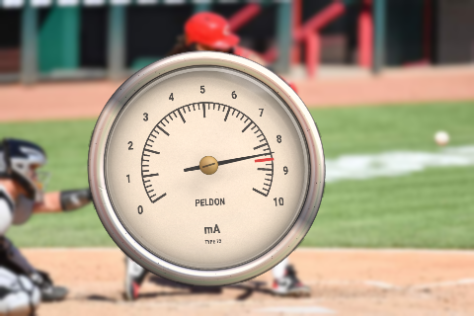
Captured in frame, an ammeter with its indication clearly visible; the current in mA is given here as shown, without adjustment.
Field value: 8.4 mA
